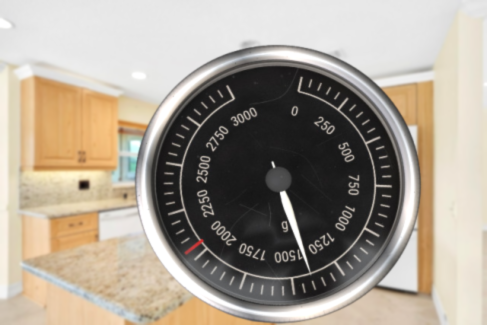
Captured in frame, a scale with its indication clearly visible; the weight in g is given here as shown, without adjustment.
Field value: 1400 g
